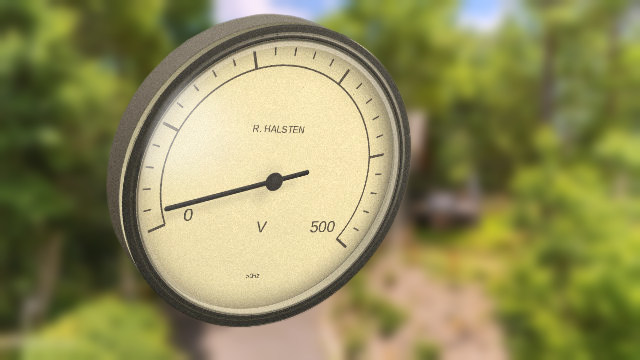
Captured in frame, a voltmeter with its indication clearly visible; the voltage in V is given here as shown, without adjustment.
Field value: 20 V
